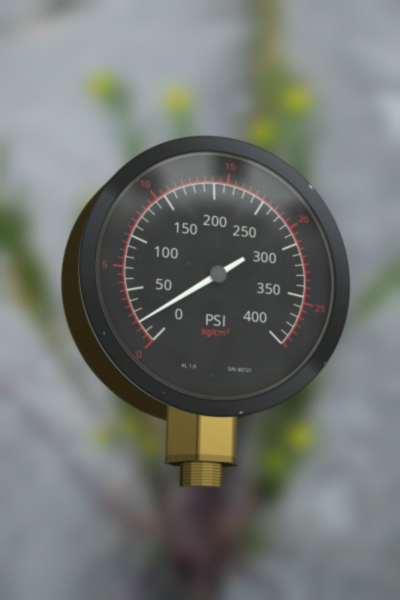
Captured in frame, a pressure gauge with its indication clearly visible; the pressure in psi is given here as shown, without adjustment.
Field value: 20 psi
